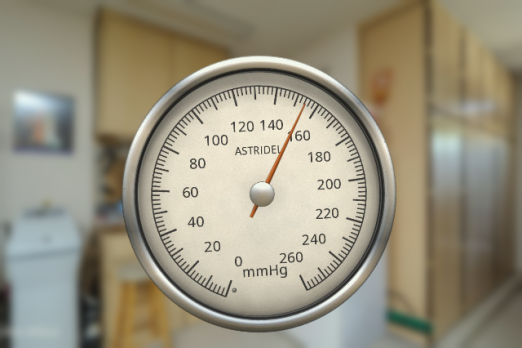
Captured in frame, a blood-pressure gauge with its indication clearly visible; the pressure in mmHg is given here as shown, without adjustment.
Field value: 154 mmHg
